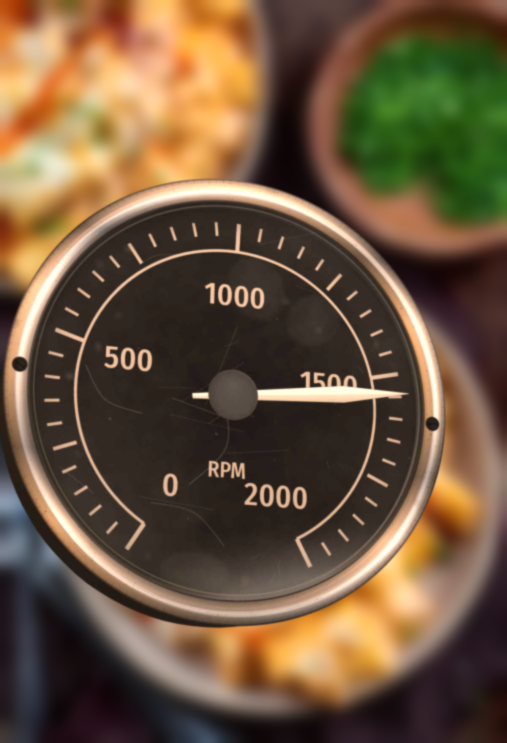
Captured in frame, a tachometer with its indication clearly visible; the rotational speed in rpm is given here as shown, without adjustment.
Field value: 1550 rpm
